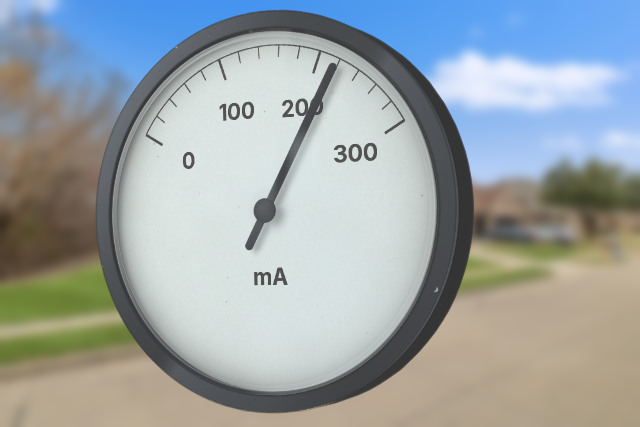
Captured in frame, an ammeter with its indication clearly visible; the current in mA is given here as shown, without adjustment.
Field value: 220 mA
